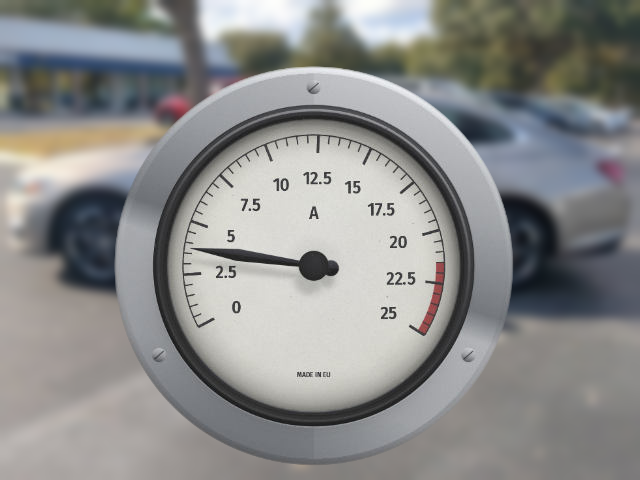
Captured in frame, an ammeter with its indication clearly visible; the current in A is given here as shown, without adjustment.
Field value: 3.75 A
